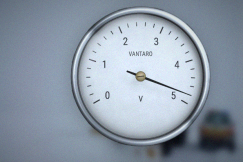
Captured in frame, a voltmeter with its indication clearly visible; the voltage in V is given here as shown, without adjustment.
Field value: 4.8 V
